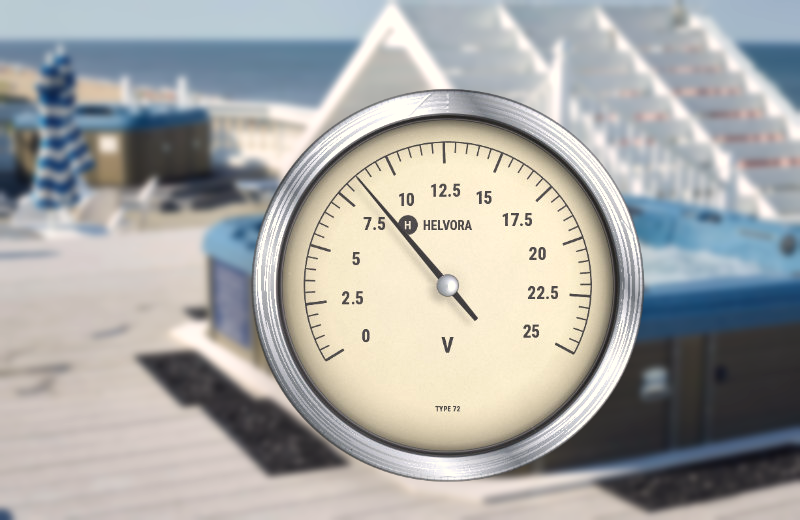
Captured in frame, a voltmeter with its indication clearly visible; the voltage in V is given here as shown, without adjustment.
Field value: 8.5 V
